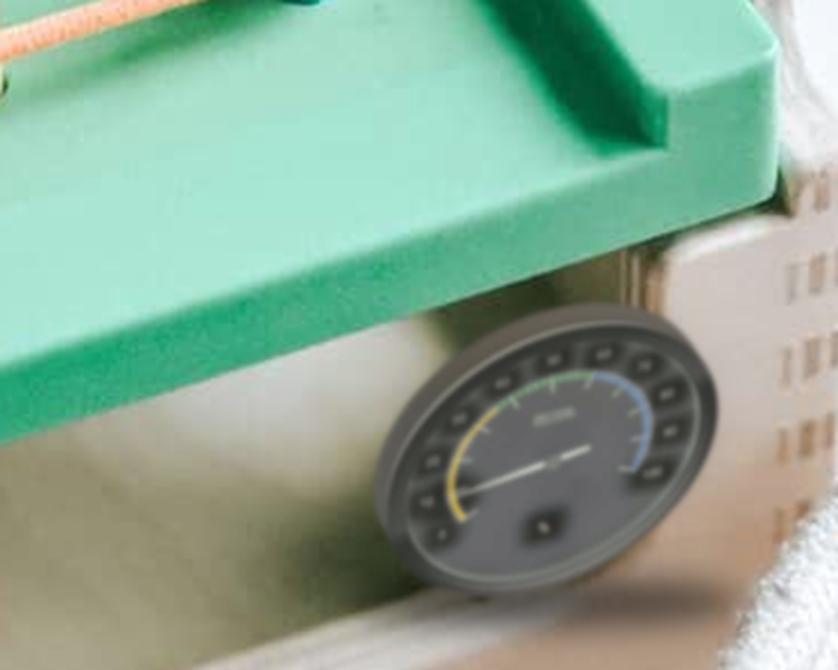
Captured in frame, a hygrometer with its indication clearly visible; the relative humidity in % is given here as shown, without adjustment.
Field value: 10 %
